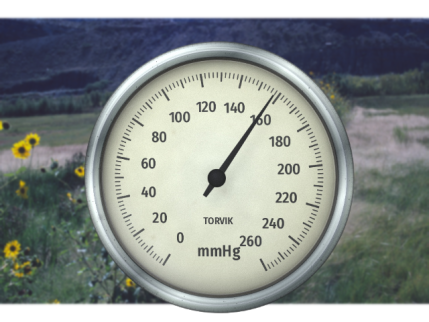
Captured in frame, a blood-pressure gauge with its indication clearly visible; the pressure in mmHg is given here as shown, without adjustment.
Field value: 158 mmHg
